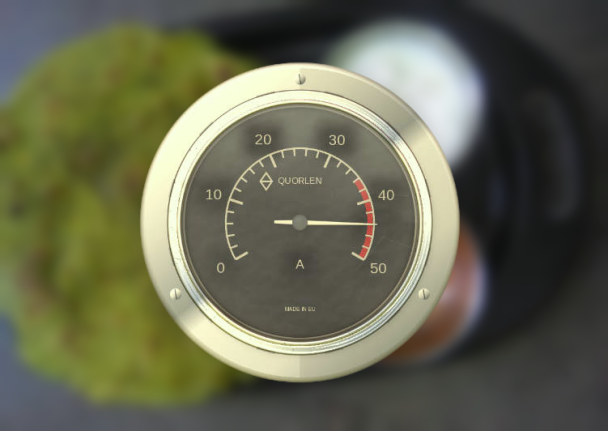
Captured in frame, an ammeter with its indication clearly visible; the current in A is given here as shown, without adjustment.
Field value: 44 A
